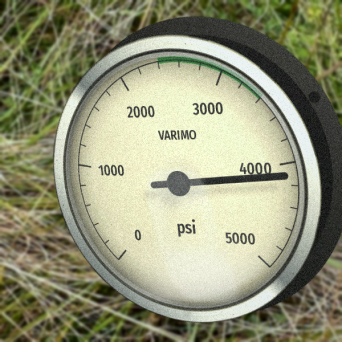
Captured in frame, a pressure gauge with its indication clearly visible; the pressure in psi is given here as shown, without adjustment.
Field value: 4100 psi
